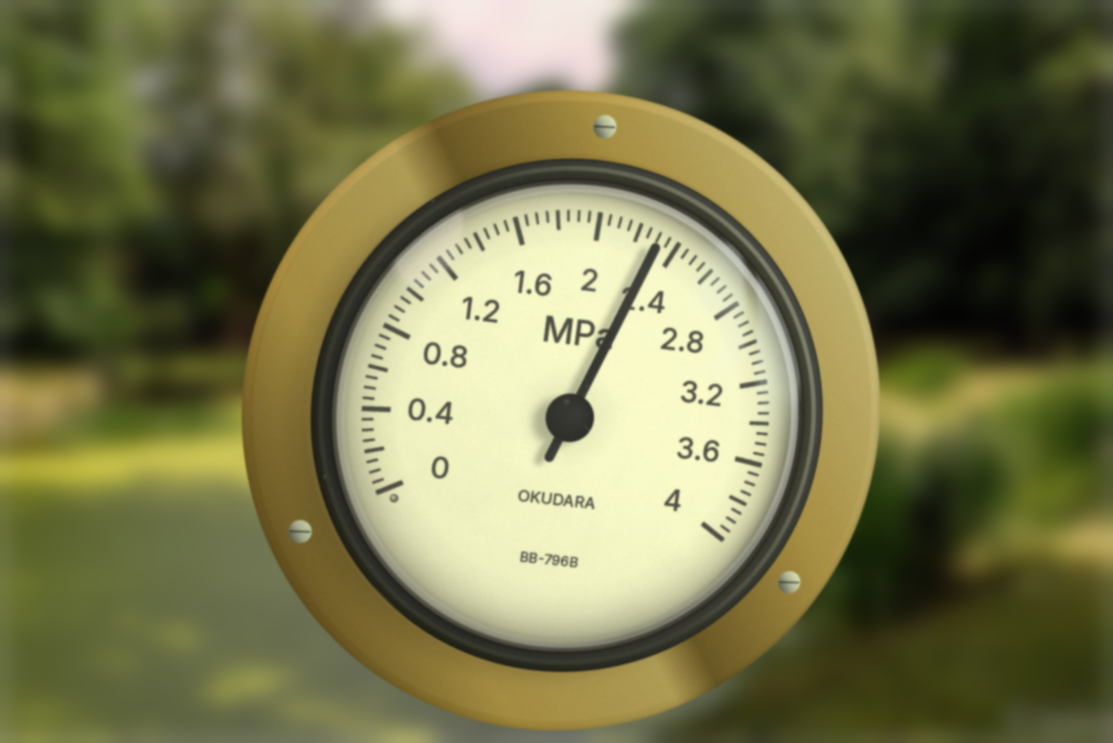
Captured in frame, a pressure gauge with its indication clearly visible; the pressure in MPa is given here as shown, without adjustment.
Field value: 2.3 MPa
